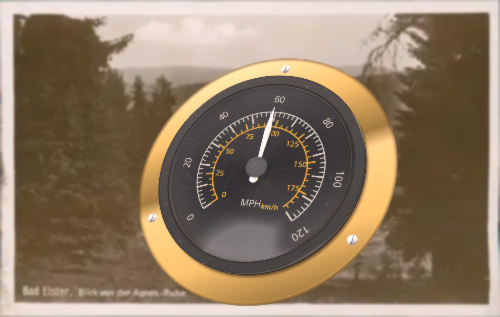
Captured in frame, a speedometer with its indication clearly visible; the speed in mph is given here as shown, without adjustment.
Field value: 60 mph
